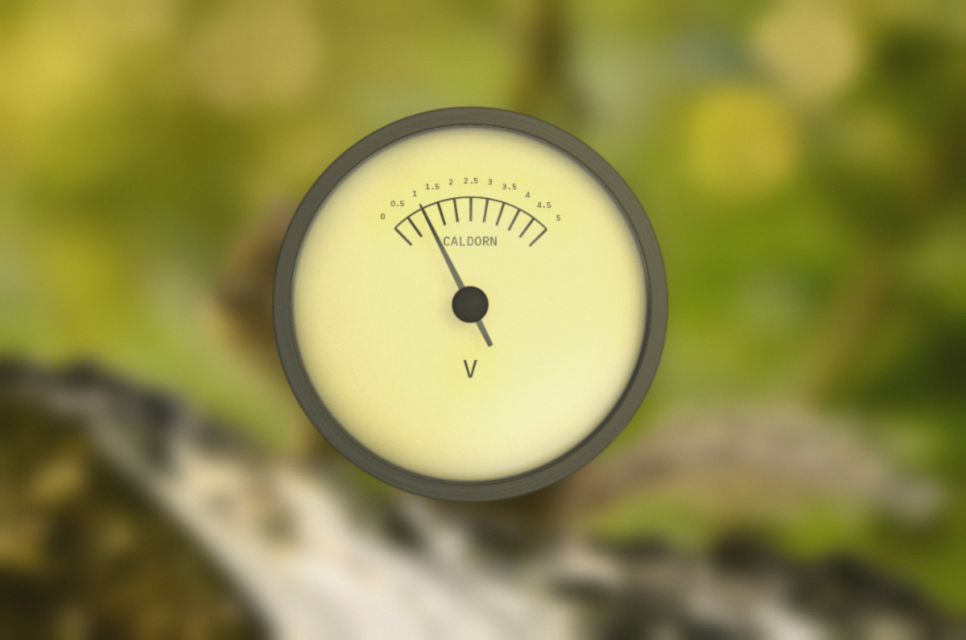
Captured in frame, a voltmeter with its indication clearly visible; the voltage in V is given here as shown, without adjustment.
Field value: 1 V
